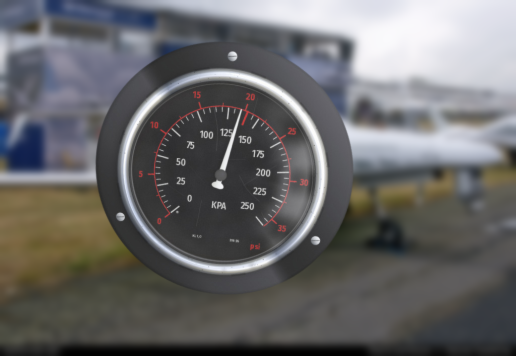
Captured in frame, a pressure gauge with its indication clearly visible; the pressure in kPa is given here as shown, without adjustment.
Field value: 135 kPa
